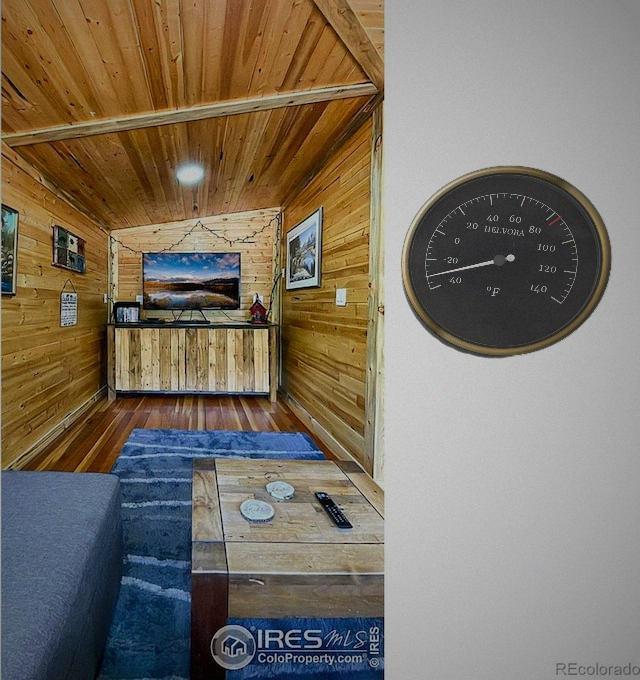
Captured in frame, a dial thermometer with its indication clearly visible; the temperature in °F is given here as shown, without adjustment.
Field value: -32 °F
